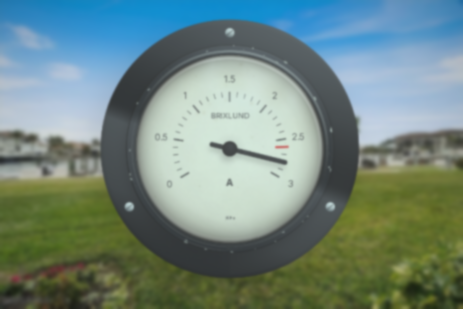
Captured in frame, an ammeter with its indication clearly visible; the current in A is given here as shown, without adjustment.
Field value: 2.8 A
